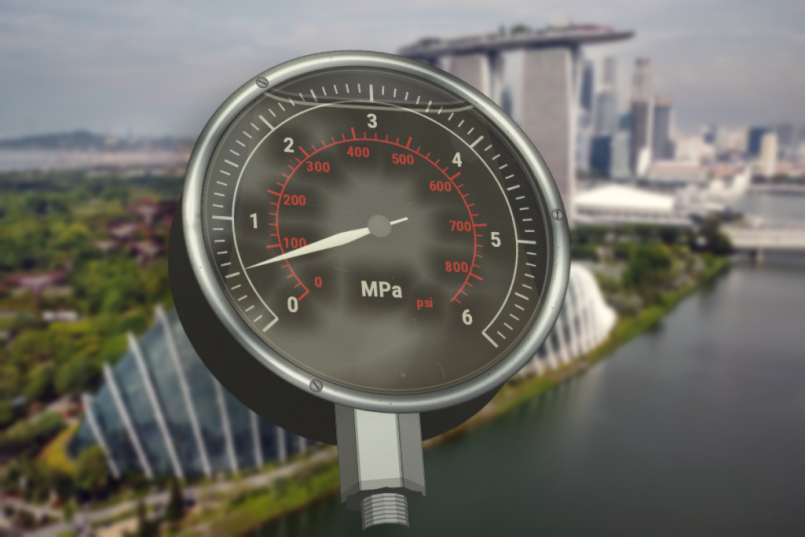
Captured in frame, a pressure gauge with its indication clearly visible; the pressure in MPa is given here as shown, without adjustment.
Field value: 0.5 MPa
